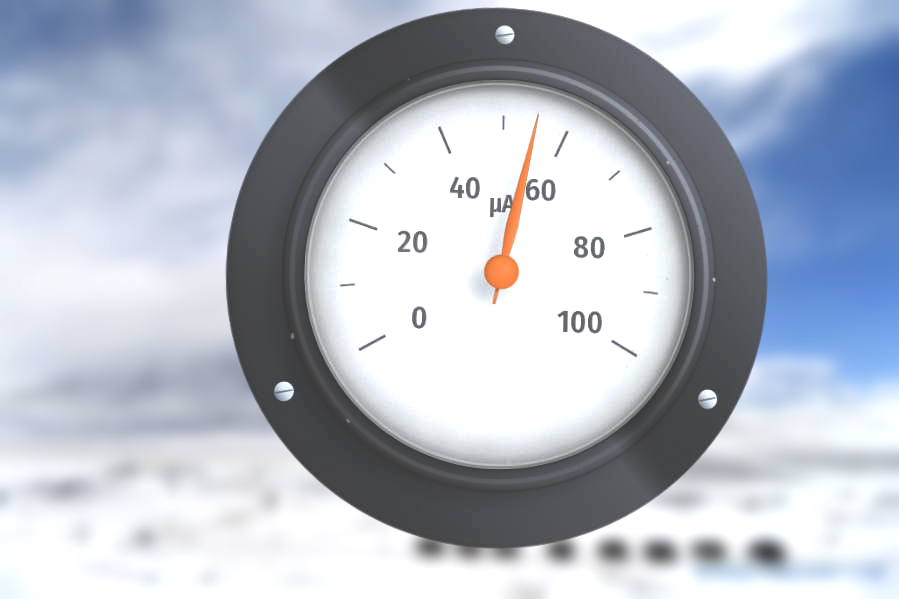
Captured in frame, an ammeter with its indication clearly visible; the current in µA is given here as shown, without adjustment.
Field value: 55 µA
